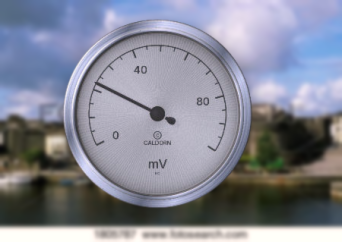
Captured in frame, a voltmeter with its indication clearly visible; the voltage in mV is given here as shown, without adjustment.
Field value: 22.5 mV
